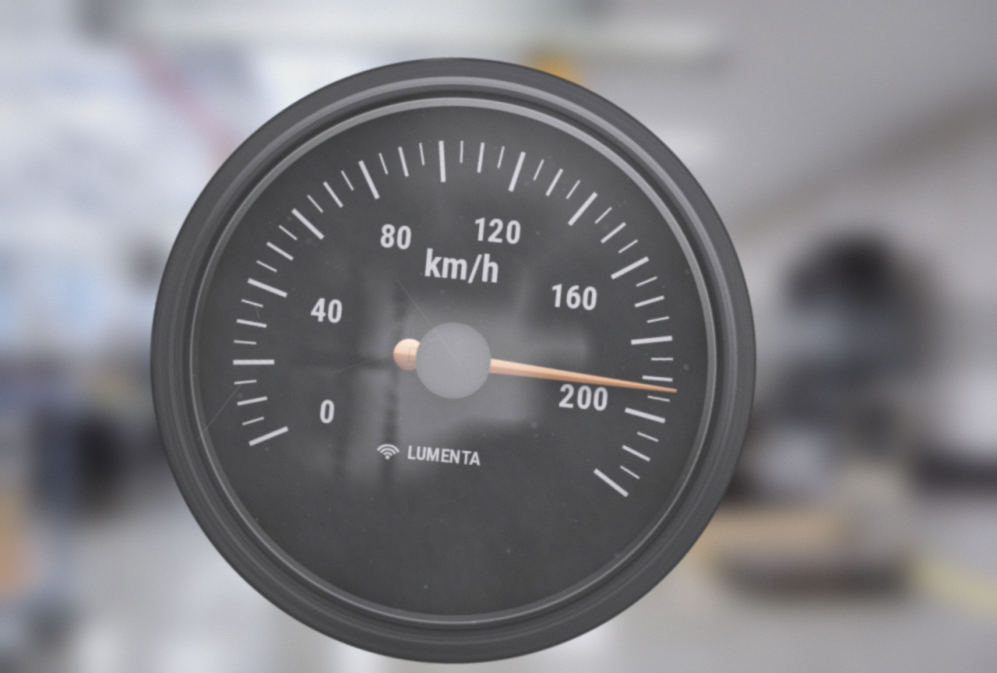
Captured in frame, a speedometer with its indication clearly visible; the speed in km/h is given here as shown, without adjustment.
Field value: 192.5 km/h
